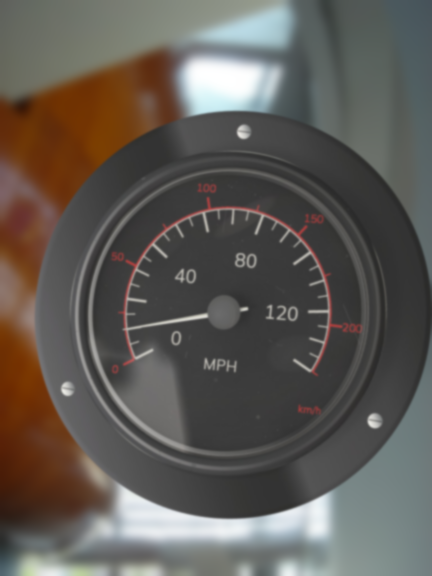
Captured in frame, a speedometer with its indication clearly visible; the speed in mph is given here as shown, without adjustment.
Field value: 10 mph
